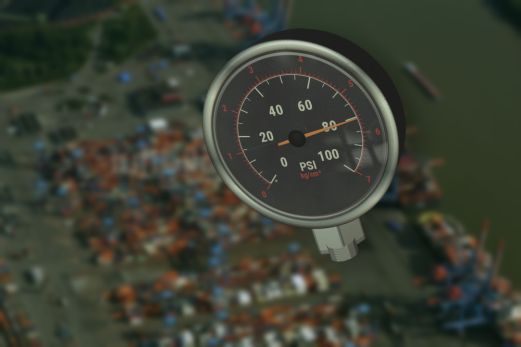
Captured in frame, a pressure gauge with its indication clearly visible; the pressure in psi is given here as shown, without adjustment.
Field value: 80 psi
